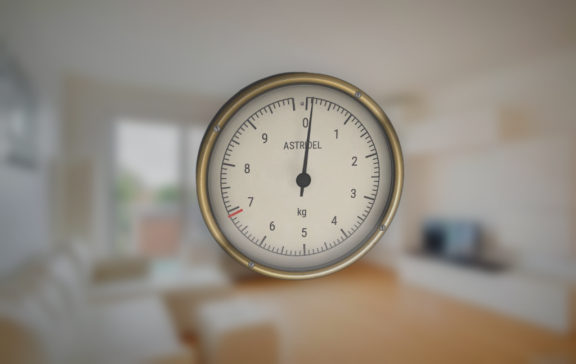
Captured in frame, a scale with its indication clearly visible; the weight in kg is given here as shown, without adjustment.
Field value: 0.1 kg
